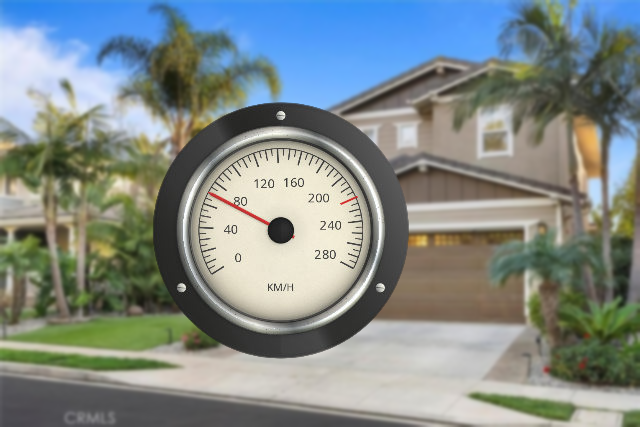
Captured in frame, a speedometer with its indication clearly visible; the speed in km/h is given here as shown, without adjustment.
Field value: 70 km/h
